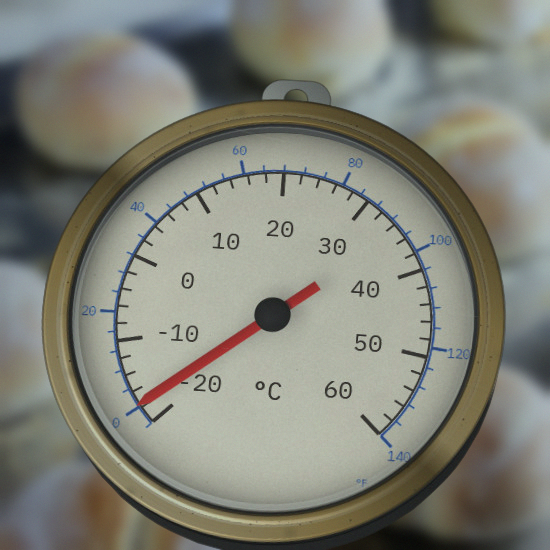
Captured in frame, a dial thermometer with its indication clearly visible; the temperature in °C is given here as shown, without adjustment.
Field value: -18 °C
